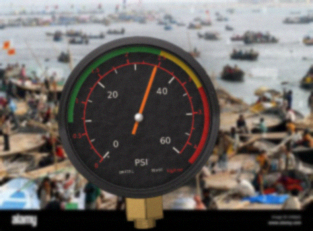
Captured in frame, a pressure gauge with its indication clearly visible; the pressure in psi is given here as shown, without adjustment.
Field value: 35 psi
